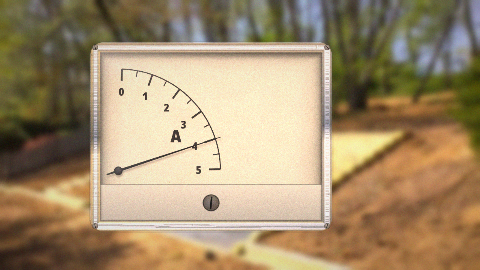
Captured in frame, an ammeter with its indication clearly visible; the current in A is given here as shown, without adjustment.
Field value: 4 A
